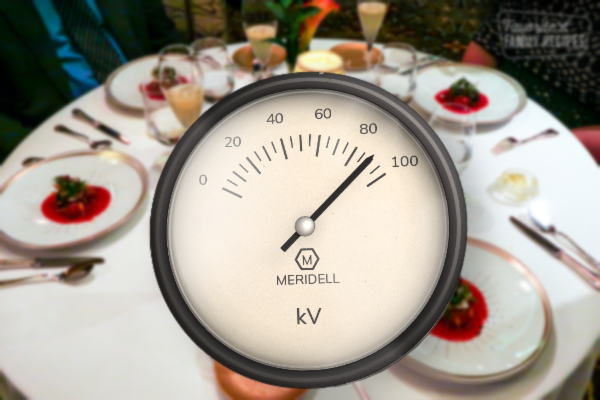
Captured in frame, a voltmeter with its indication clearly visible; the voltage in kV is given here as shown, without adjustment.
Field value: 90 kV
